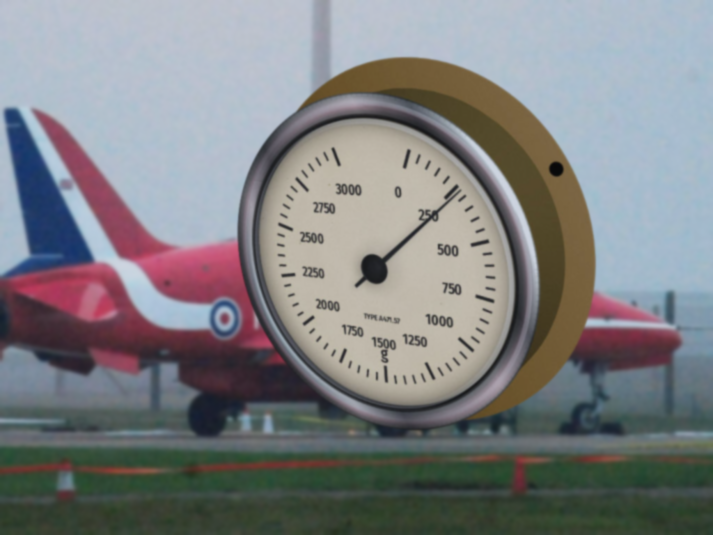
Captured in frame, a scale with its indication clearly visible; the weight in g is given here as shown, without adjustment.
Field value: 275 g
